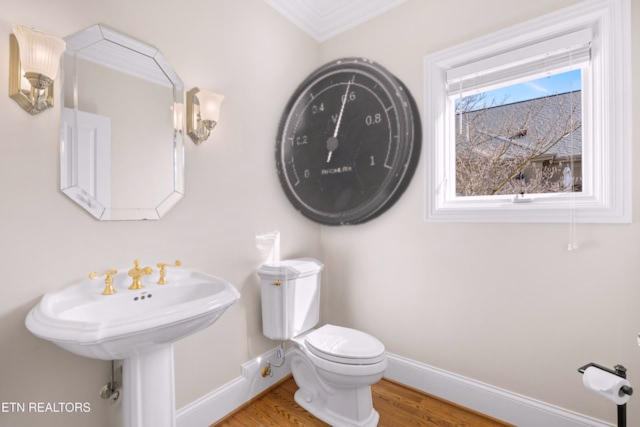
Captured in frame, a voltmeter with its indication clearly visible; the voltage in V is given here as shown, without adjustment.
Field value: 0.6 V
